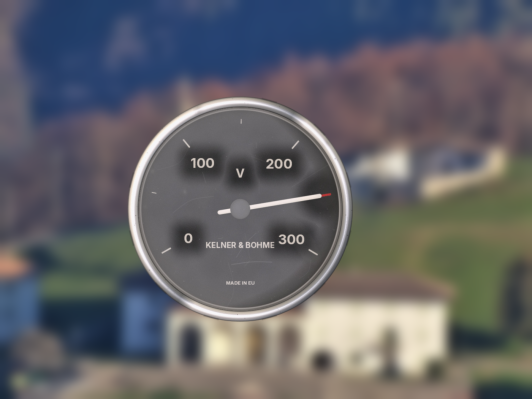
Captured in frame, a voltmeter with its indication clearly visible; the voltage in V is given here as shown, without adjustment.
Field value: 250 V
